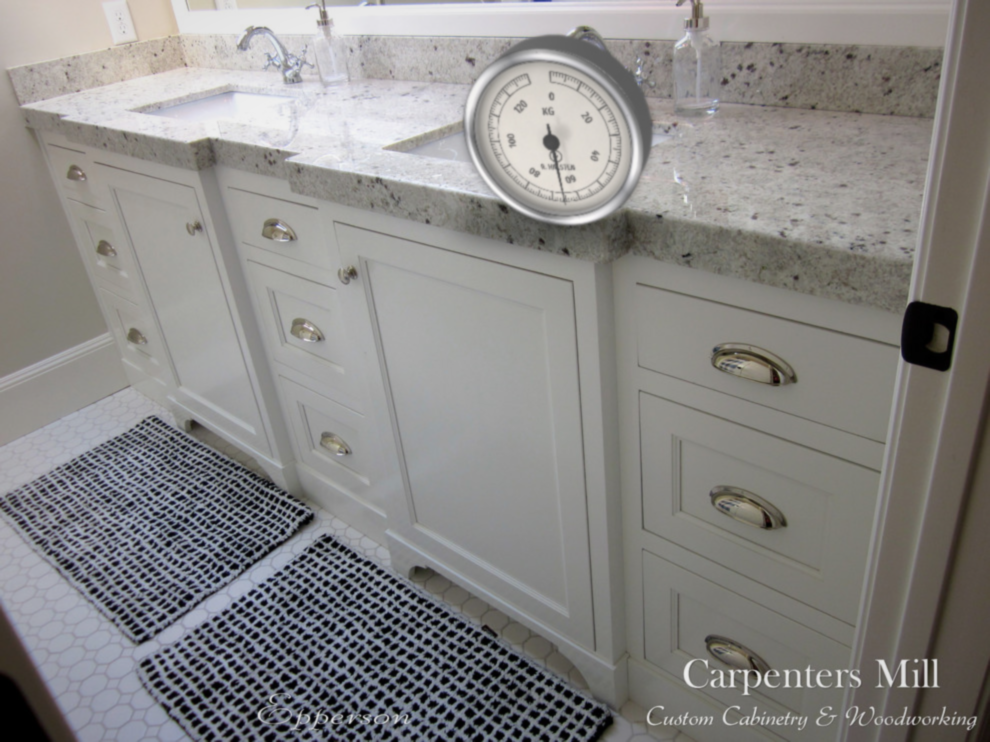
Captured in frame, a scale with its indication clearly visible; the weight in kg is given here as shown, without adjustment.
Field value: 65 kg
